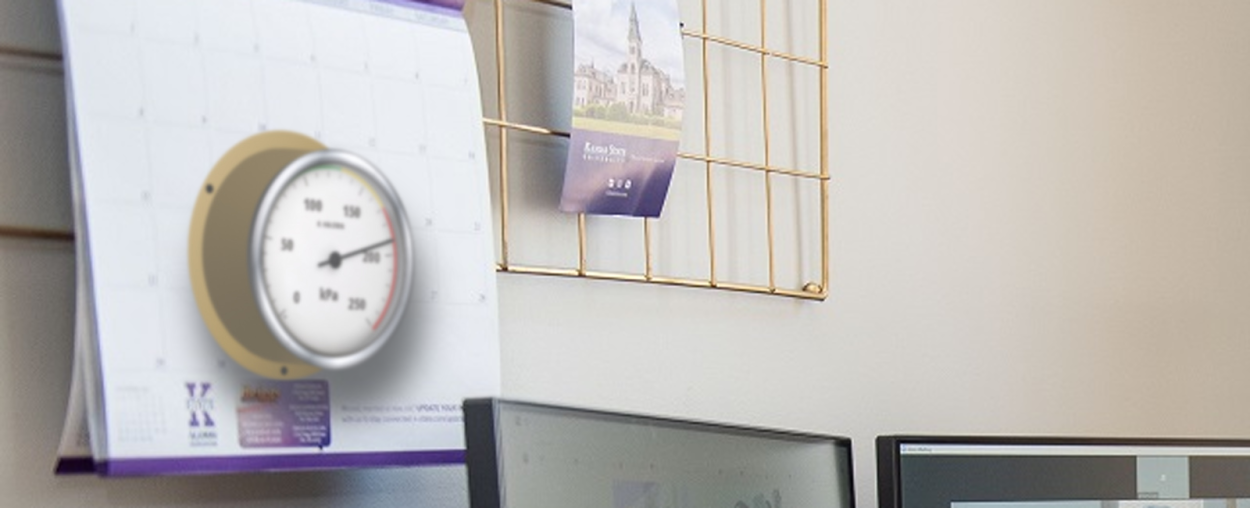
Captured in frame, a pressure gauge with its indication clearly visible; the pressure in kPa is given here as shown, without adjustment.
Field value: 190 kPa
